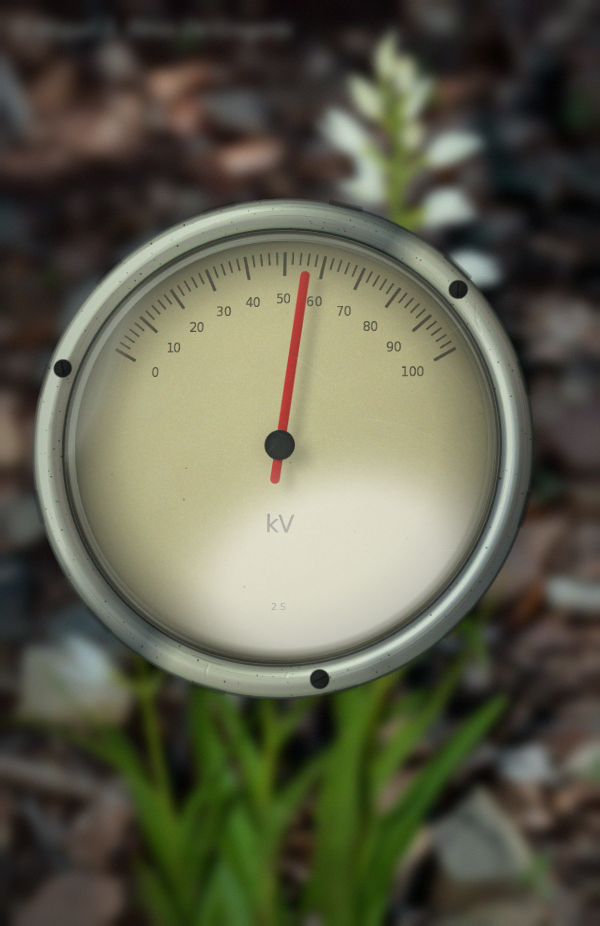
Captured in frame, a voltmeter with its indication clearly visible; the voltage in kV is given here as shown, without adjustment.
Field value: 56 kV
